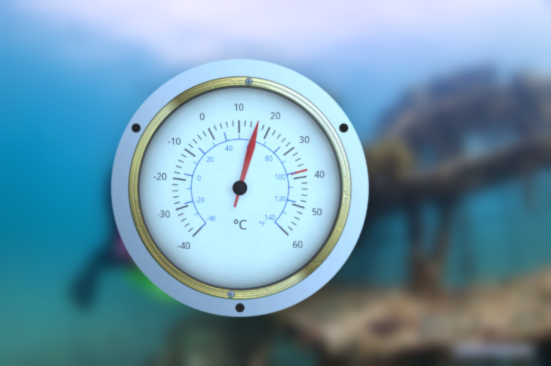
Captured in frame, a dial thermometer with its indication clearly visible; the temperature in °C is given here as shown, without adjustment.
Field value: 16 °C
